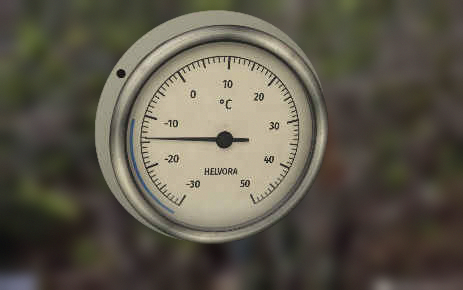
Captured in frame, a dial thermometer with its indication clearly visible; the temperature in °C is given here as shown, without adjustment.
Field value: -14 °C
